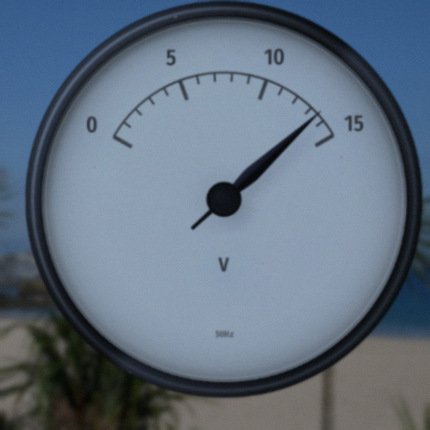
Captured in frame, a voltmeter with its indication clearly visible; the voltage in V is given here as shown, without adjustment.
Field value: 13.5 V
